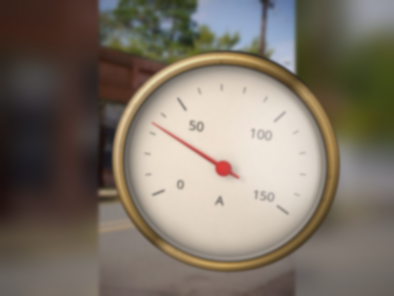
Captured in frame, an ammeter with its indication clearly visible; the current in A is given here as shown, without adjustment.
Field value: 35 A
